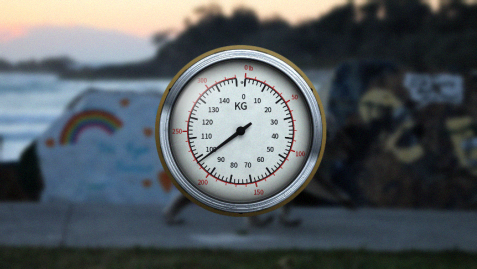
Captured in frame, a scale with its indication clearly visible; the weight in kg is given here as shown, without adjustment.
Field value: 98 kg
